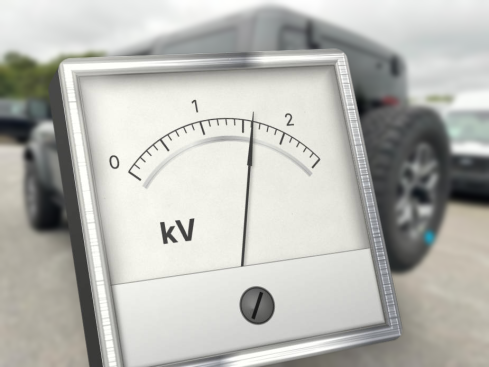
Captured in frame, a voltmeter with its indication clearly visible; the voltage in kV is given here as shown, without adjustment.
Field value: 1.6 kV
